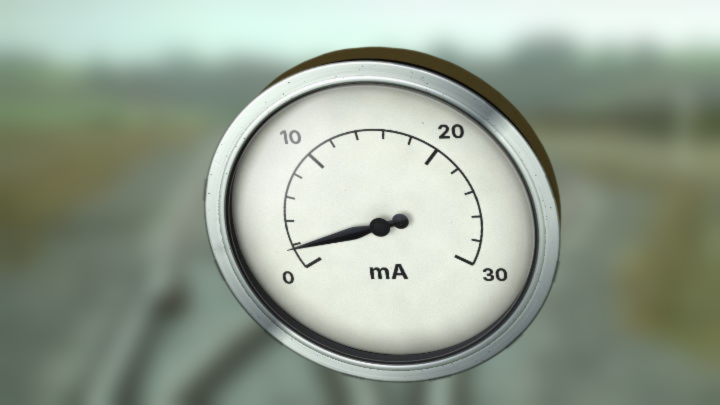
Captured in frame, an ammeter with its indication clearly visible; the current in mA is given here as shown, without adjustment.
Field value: 2 mA
